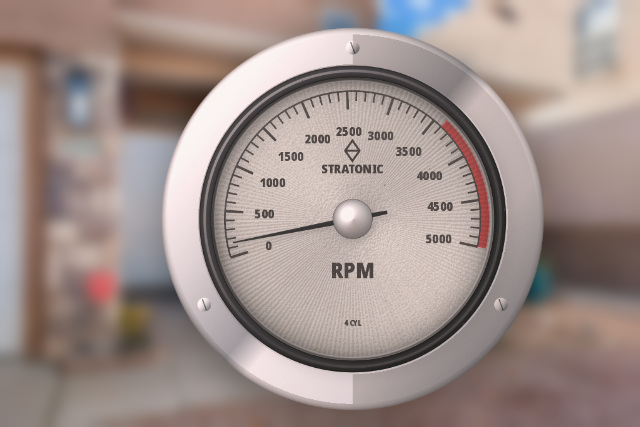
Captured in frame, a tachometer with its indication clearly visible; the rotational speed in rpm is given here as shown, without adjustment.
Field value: 150 rpm
